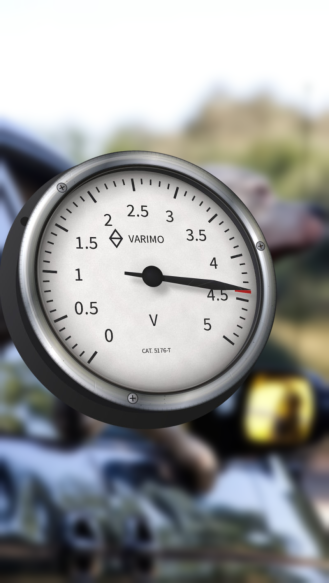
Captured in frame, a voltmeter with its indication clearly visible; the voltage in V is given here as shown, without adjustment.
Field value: 4.4 V
